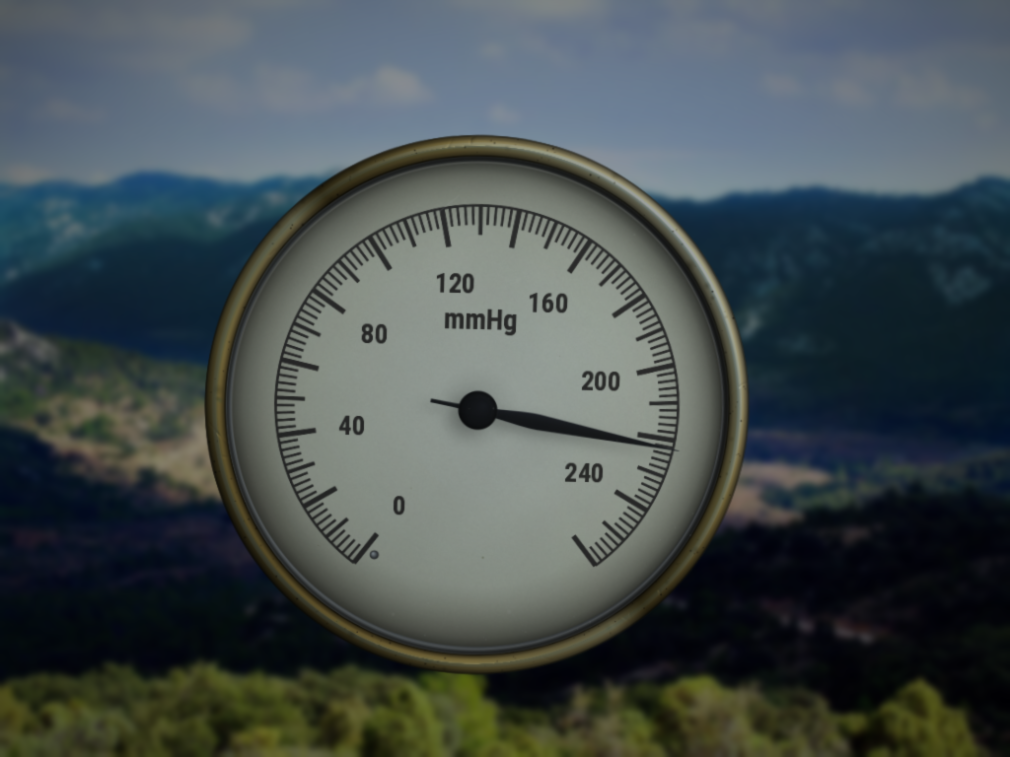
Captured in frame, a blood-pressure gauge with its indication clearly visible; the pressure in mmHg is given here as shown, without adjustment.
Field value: 222 mmHg
